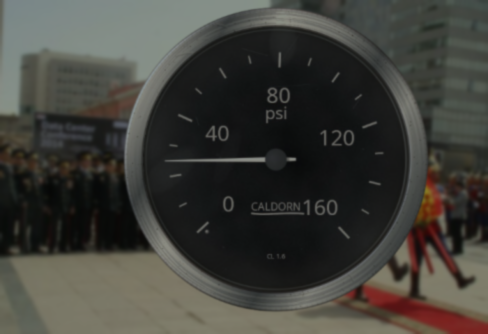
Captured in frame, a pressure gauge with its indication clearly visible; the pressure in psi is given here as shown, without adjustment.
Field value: 25 psi
